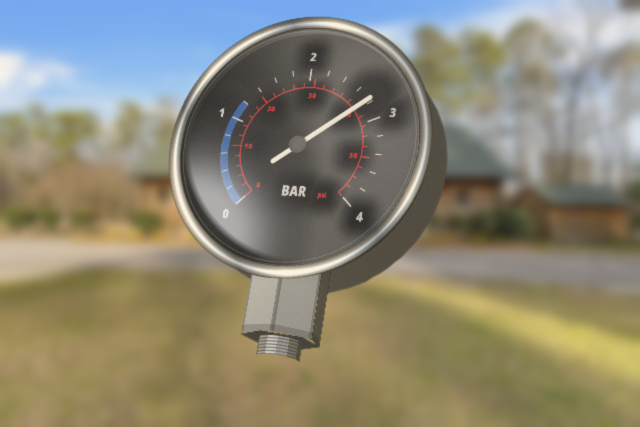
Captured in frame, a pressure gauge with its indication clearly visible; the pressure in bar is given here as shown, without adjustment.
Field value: 2.8 bar
